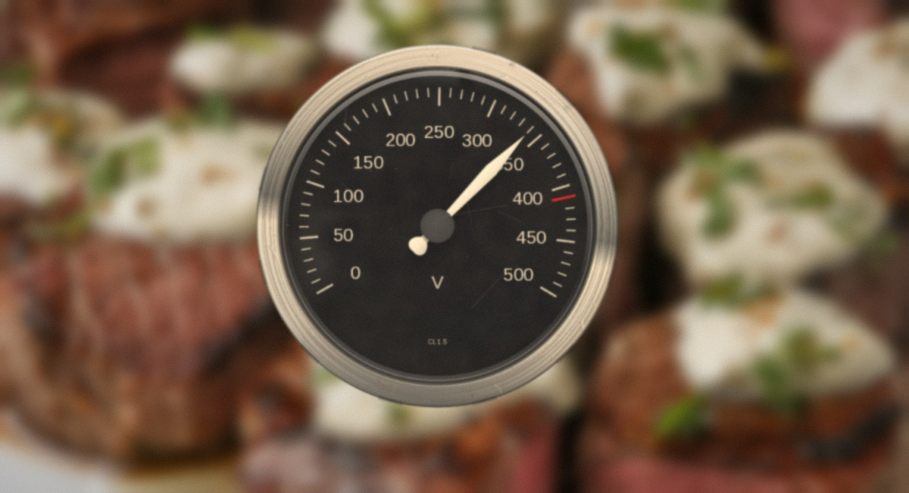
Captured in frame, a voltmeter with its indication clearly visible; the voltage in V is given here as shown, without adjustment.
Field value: 340 V
